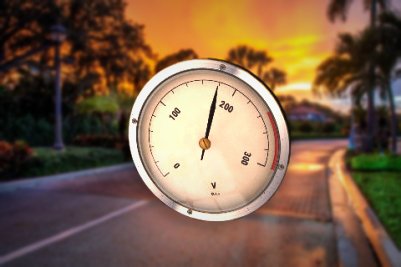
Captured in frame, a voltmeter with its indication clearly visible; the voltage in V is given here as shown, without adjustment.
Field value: 180 V
